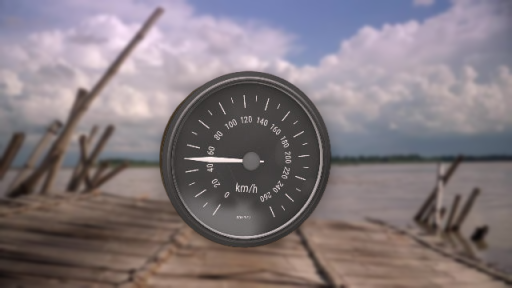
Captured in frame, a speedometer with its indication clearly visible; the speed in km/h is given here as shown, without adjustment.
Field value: 50 km/h
